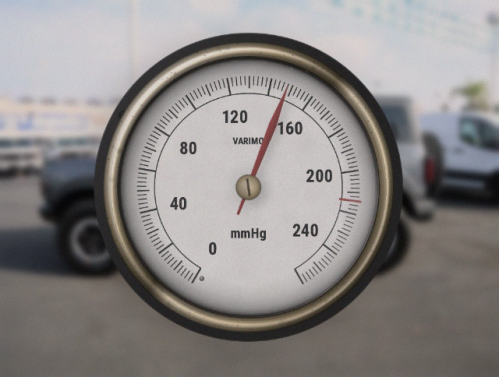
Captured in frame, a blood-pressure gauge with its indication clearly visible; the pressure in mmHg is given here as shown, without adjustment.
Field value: 148 mmHg
